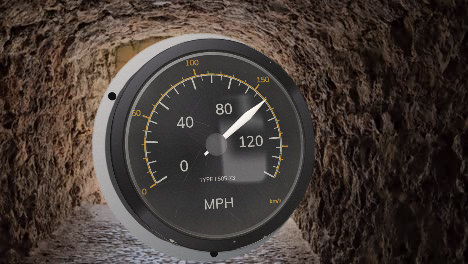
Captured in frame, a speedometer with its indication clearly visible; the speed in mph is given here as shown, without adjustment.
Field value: 100 mph
